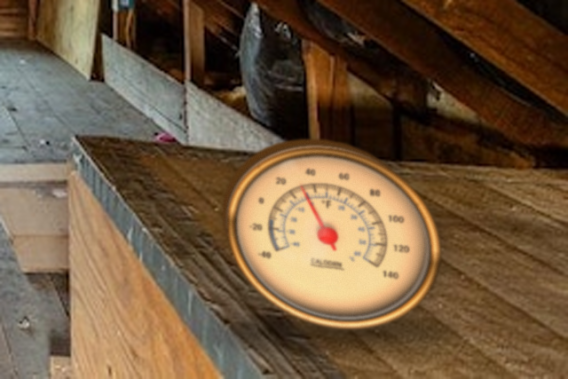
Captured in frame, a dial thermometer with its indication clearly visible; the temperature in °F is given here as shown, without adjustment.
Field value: 30 °F
